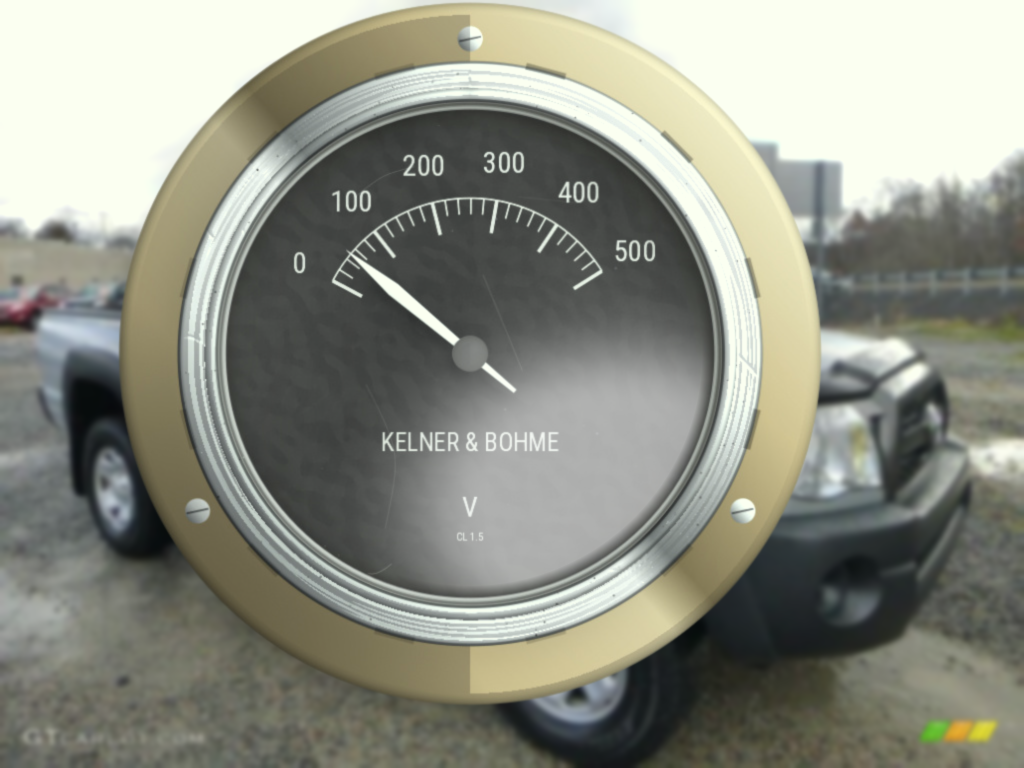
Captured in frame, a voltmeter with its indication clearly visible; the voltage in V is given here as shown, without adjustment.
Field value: 50 V
